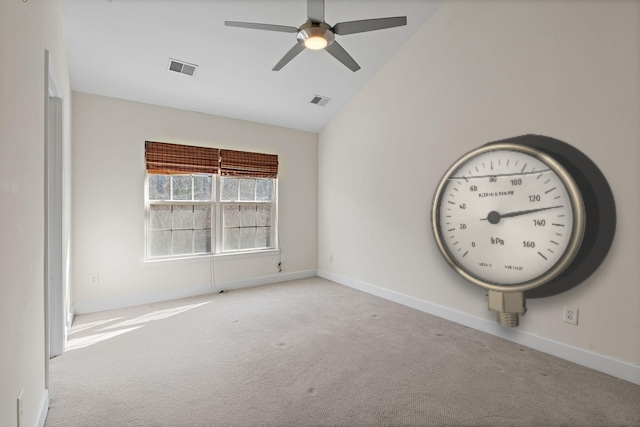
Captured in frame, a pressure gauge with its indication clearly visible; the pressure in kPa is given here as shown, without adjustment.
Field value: 130 kPa
